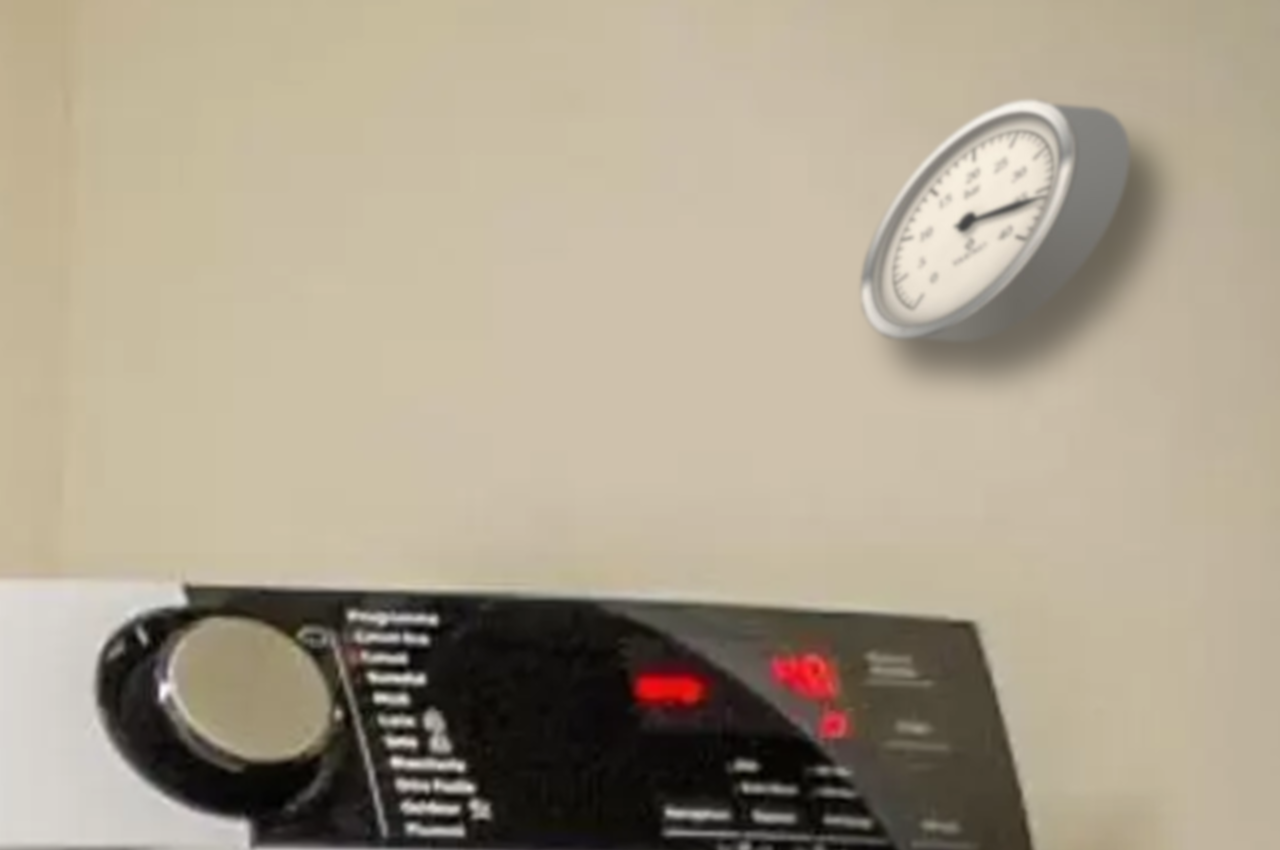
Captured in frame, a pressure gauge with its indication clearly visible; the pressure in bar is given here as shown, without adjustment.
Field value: 36 bar
